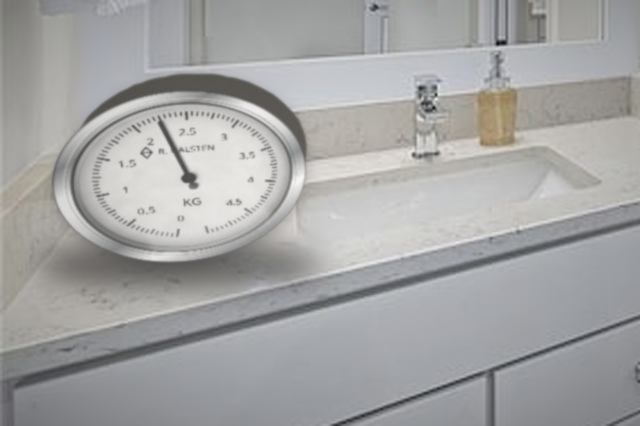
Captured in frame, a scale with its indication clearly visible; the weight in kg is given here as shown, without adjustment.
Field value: 2.25 kg
